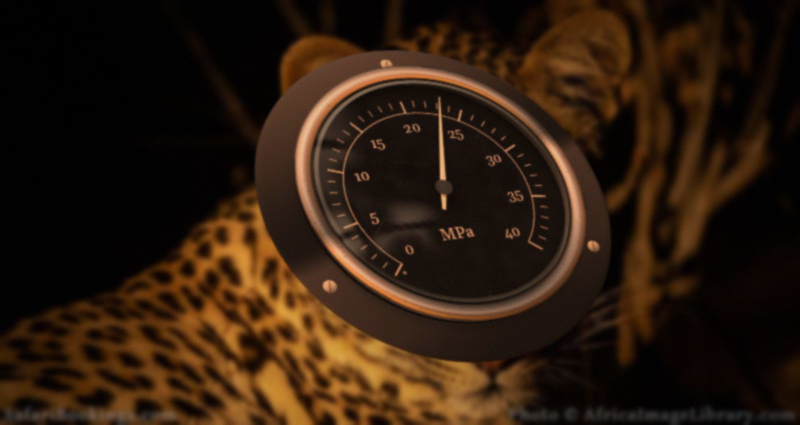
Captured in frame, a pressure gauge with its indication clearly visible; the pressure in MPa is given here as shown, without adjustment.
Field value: 23 MPa
